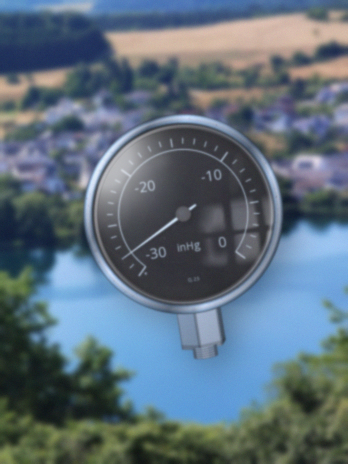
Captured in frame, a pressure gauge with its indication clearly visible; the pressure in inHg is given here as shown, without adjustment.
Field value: -28 inHg
